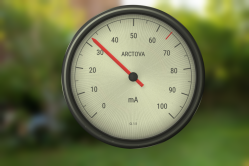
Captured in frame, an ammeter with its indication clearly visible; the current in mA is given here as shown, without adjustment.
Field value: 32.5 mA
